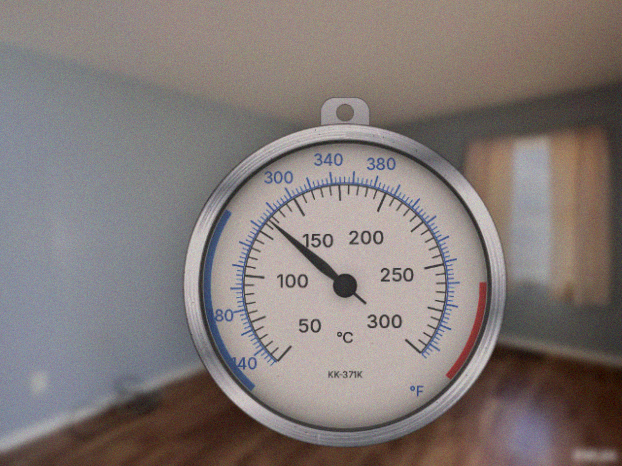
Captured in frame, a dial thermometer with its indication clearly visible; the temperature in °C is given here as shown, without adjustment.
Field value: 132.5 °C
